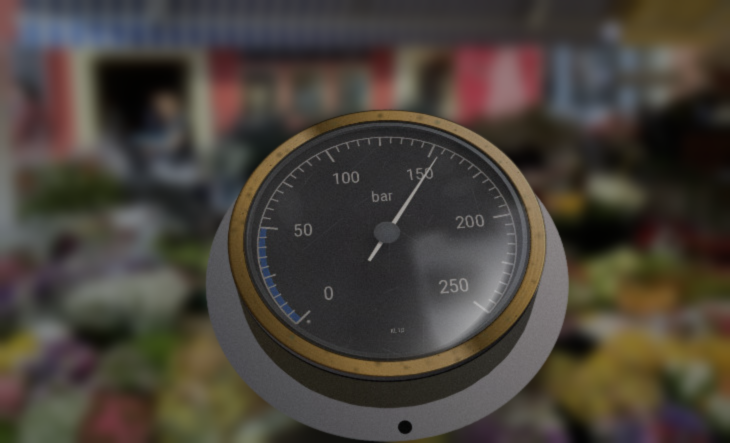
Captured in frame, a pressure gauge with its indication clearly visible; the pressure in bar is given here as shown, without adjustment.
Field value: 155 bar
